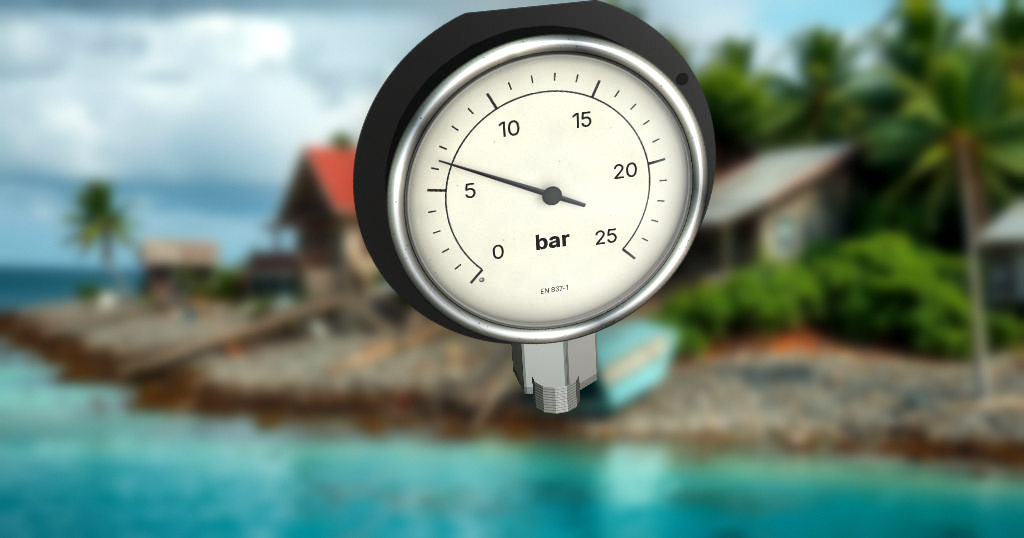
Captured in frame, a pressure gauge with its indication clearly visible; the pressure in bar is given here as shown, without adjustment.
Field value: 6.5 bar
